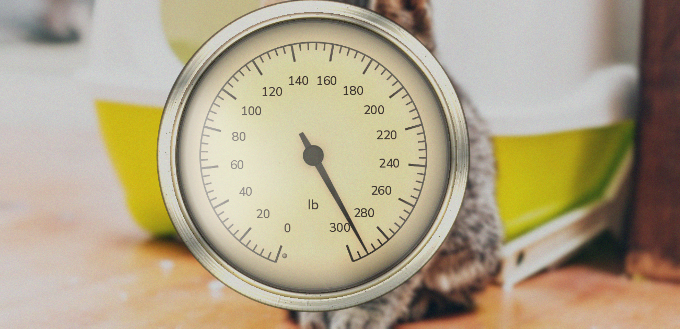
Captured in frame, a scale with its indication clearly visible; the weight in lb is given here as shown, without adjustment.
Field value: 292 lb
